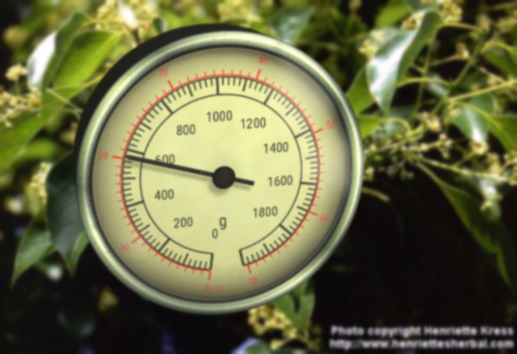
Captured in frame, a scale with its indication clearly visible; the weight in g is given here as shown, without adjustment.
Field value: 580 g
